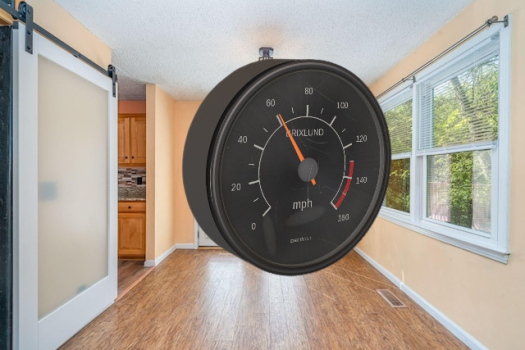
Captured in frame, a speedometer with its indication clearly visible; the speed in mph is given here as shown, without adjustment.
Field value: 60 mph
